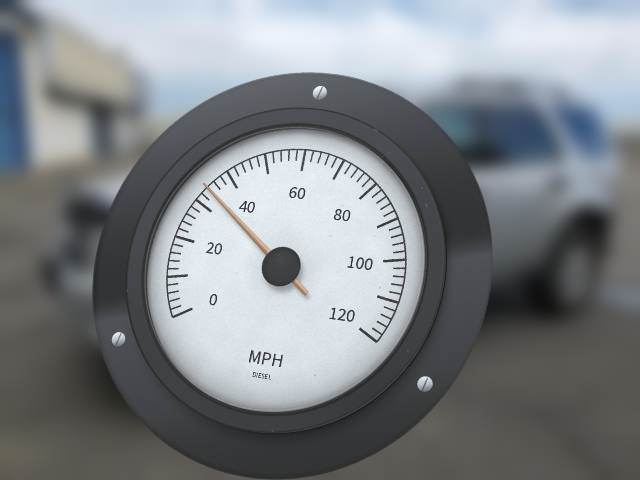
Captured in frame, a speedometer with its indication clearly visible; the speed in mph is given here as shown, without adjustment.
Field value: 34 mph
